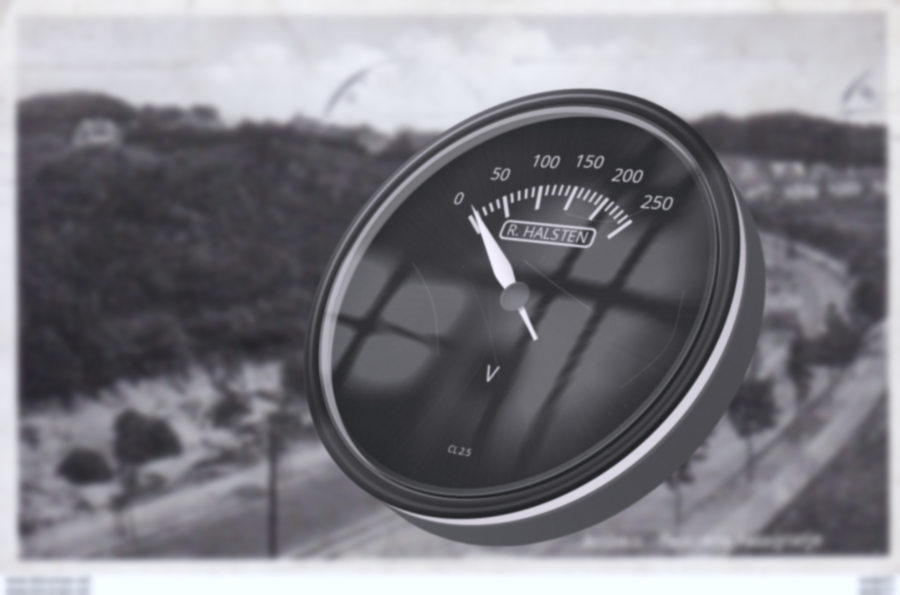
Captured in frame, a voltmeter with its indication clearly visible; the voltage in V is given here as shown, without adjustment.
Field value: 10 V
